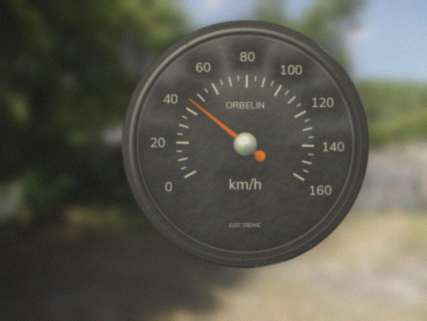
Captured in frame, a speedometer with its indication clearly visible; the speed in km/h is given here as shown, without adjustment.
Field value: 45 km/h
